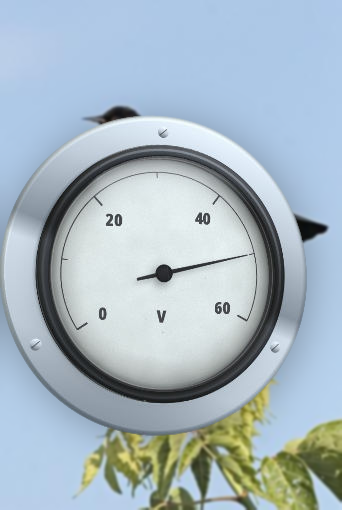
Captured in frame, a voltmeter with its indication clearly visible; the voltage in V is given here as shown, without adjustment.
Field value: 50 V
